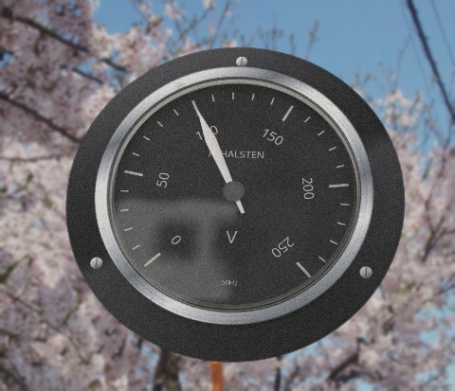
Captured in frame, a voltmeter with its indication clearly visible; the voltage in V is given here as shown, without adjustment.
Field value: 100 V
